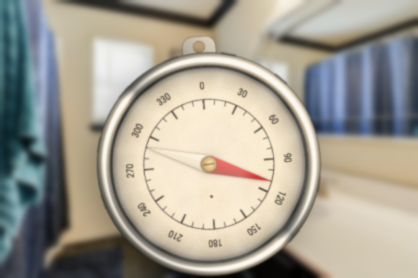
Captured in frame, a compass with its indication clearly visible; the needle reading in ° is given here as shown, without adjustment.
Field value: 110 °
